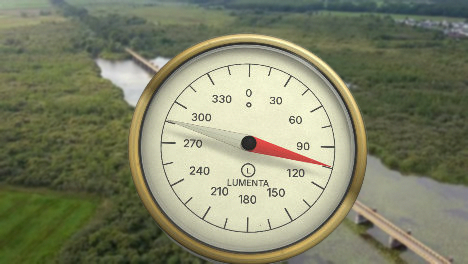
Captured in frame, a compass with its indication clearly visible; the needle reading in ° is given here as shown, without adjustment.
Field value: 105 °
